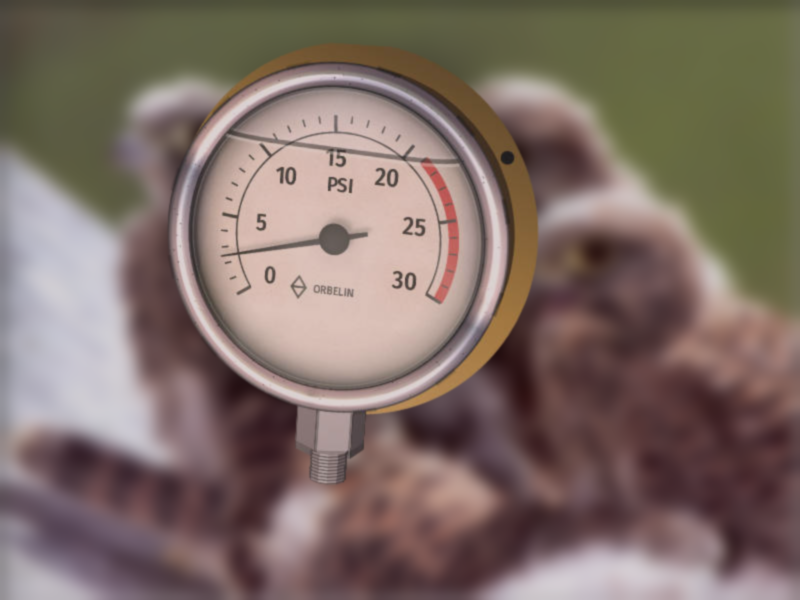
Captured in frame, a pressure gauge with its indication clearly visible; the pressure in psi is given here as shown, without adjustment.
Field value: 2.5 psi
